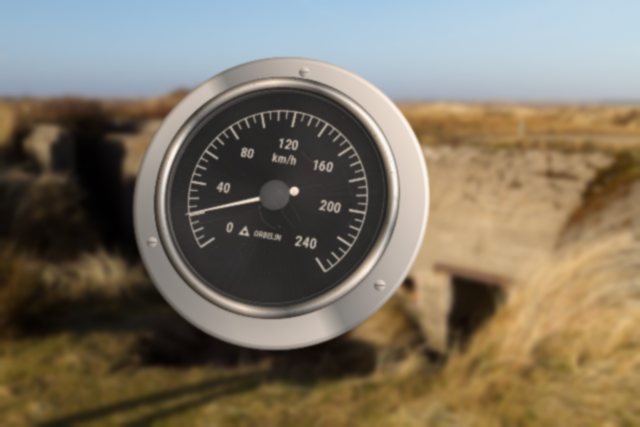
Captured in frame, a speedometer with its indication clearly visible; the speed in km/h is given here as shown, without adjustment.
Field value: 20 km/h
